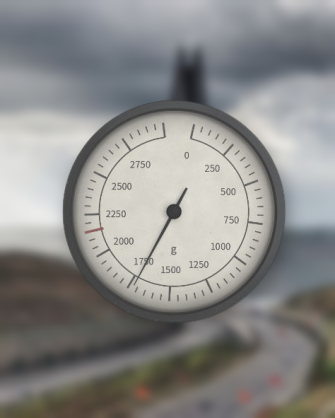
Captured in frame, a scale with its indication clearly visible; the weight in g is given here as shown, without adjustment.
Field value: 1725 g
